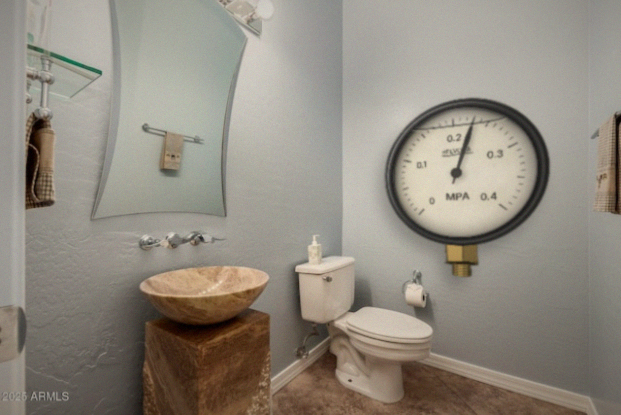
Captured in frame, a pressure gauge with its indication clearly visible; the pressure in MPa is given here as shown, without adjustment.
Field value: 0.23 MPa
